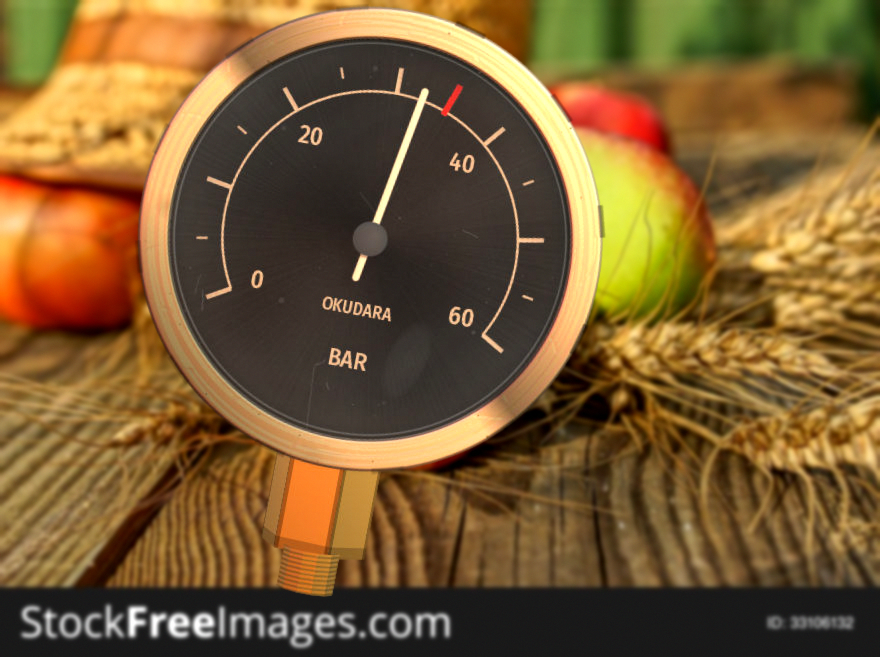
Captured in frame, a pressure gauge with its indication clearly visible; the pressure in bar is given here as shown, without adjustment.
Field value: 32.5 bar
